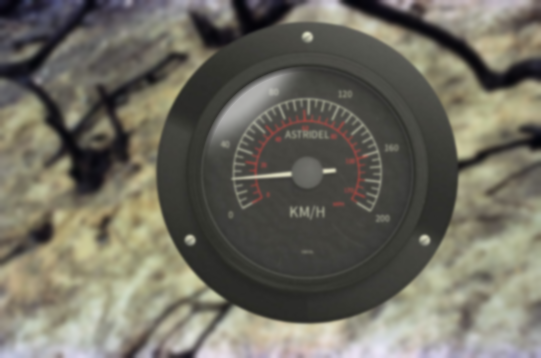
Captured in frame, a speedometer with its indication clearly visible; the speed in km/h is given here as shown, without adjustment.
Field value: 20 km/h
